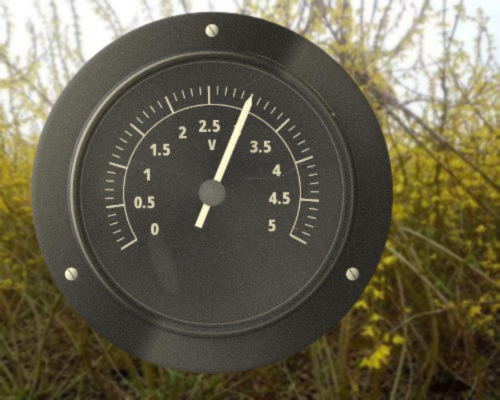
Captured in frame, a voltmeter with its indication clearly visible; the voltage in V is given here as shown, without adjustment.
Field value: 3 V
